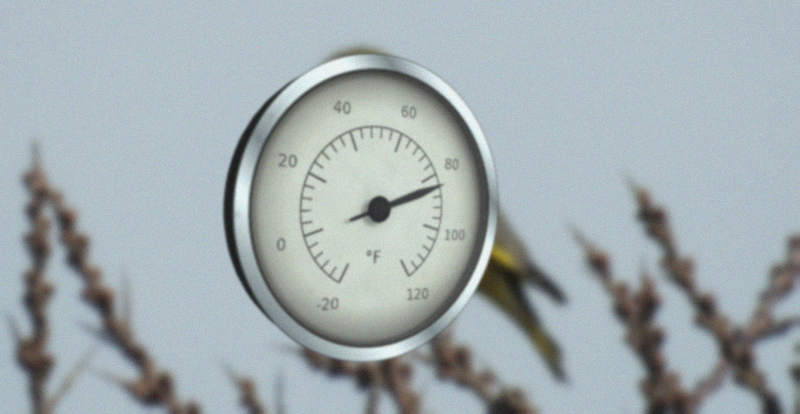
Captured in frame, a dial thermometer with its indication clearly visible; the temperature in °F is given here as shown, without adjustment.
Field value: 84 °F
